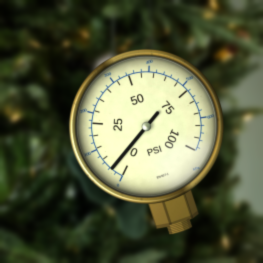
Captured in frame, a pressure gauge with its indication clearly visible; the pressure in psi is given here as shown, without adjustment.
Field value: 5 psi
